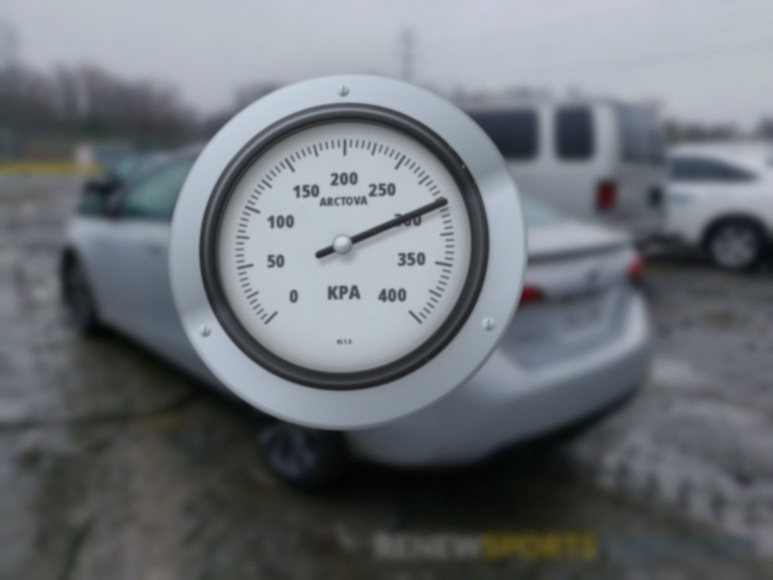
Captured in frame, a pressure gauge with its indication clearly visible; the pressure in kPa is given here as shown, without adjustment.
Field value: 300 kPa
